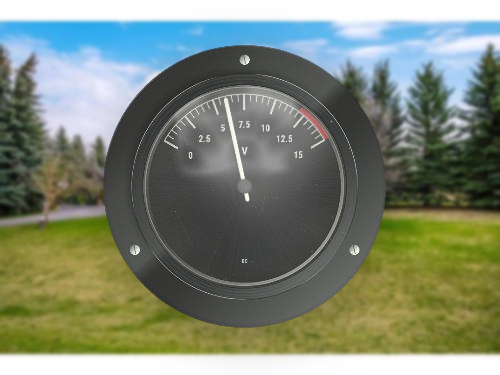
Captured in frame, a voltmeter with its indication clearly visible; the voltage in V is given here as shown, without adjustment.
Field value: 6 V
